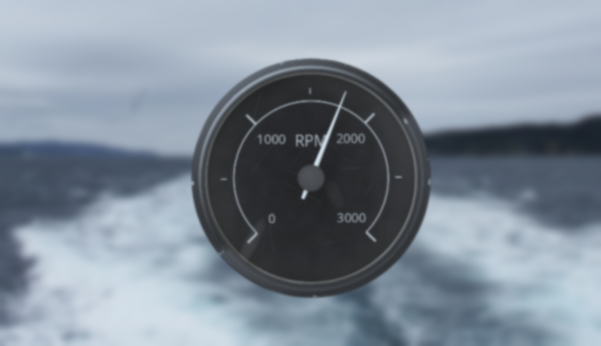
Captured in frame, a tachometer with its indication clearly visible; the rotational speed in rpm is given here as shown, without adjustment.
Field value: 1750 rpm
